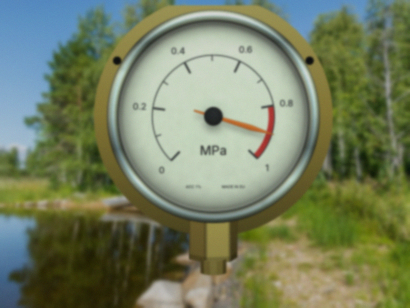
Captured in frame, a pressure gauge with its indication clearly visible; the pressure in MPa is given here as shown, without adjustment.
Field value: 0.9 MPa
